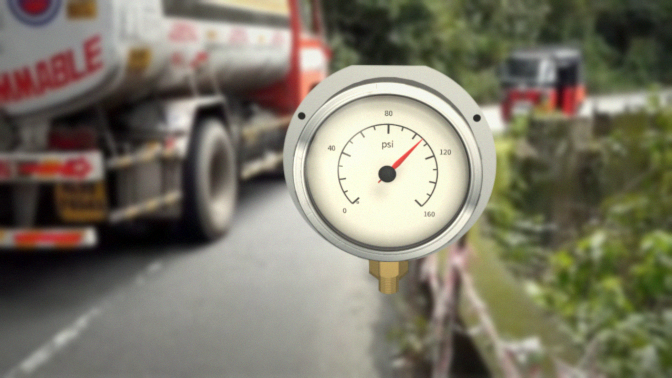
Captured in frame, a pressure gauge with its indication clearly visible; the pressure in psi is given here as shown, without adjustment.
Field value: 105 psi
